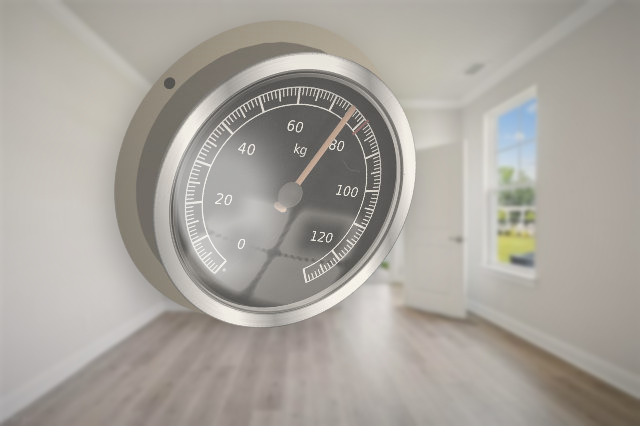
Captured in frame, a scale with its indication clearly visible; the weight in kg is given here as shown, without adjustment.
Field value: 75 kg
